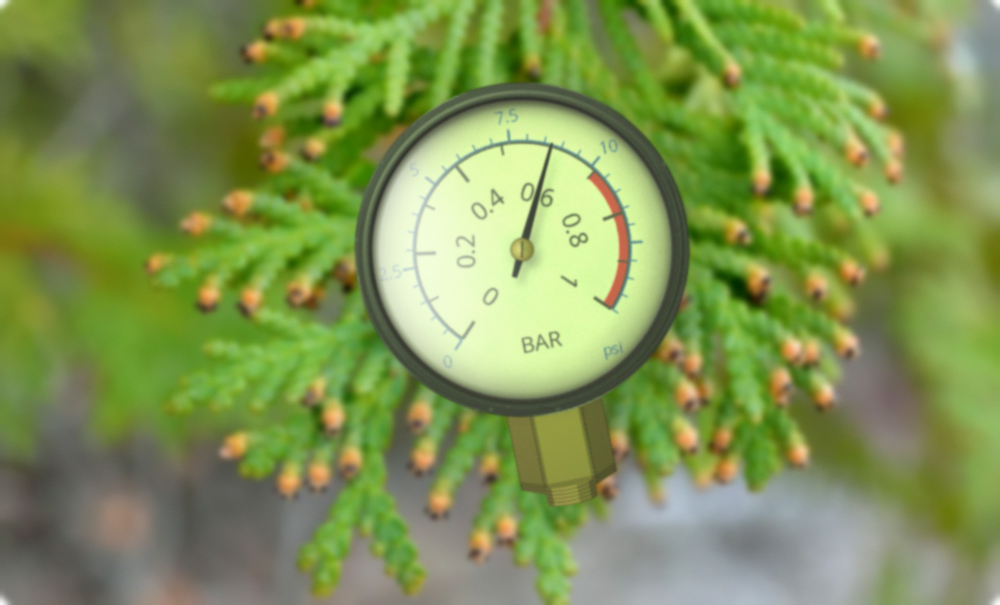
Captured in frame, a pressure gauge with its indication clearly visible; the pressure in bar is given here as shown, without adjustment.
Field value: 0.6 bar
